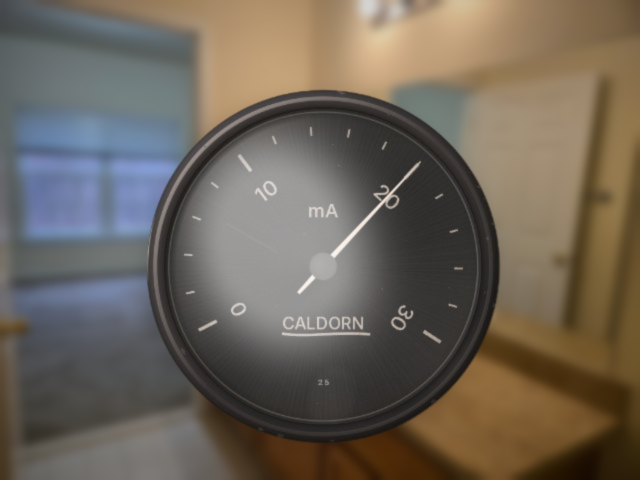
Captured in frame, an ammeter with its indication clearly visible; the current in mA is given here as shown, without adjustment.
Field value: 20 mA
